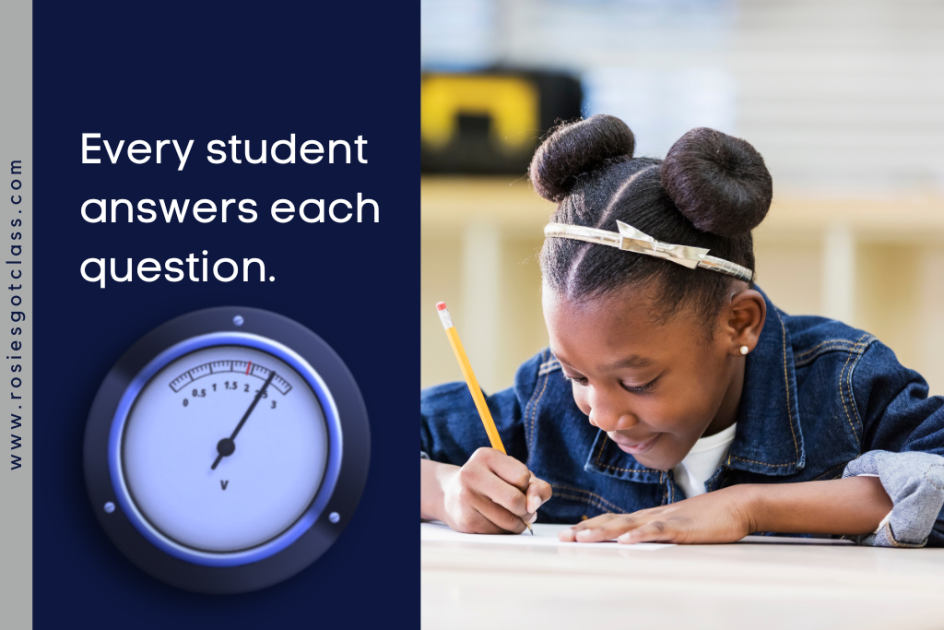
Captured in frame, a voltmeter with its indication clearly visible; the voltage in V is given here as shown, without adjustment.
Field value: 2.5 V
